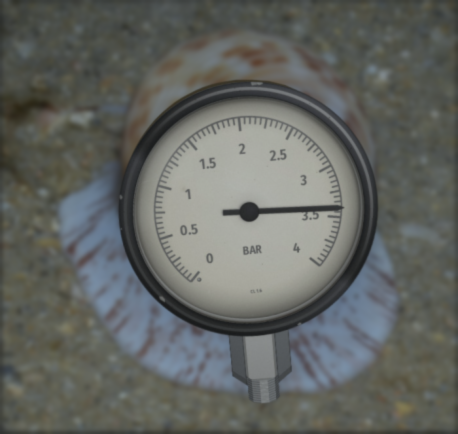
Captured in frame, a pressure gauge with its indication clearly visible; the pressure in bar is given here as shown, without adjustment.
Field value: 3.4 bar
